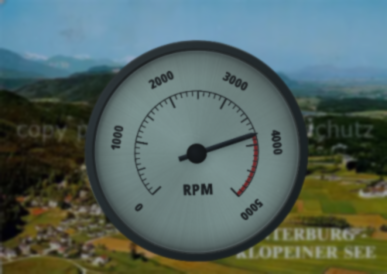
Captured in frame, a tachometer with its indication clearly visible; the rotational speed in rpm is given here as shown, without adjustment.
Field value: 3800 rpm
